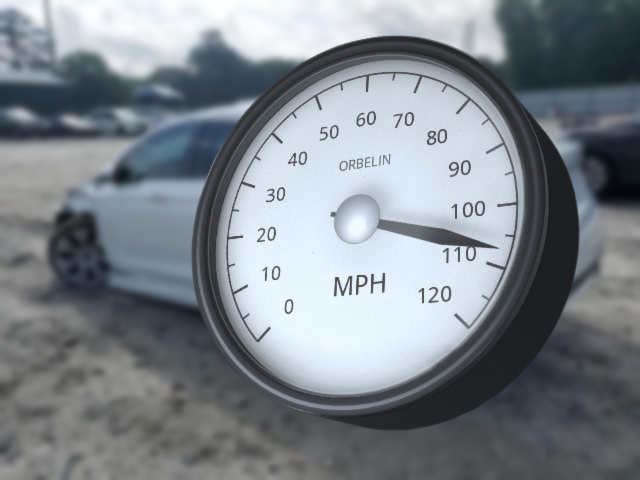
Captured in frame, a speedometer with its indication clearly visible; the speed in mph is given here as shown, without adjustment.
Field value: 107.5 mph
